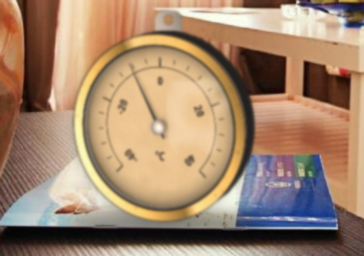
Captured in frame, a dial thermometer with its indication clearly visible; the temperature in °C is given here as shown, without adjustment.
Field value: -8 °C
